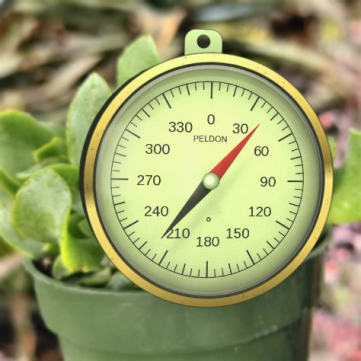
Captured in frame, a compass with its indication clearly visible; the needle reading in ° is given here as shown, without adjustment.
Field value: 40 °
